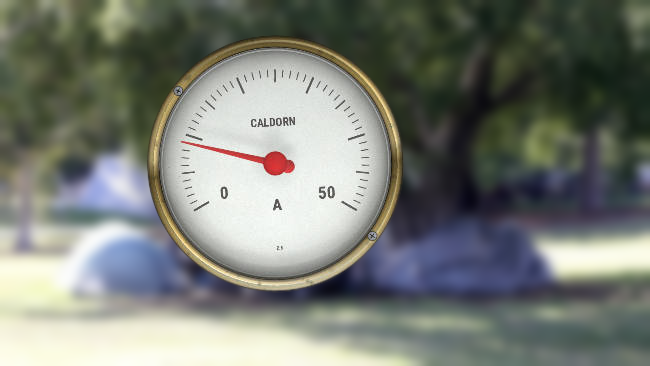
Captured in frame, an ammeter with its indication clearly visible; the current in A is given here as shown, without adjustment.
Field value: 9 A
